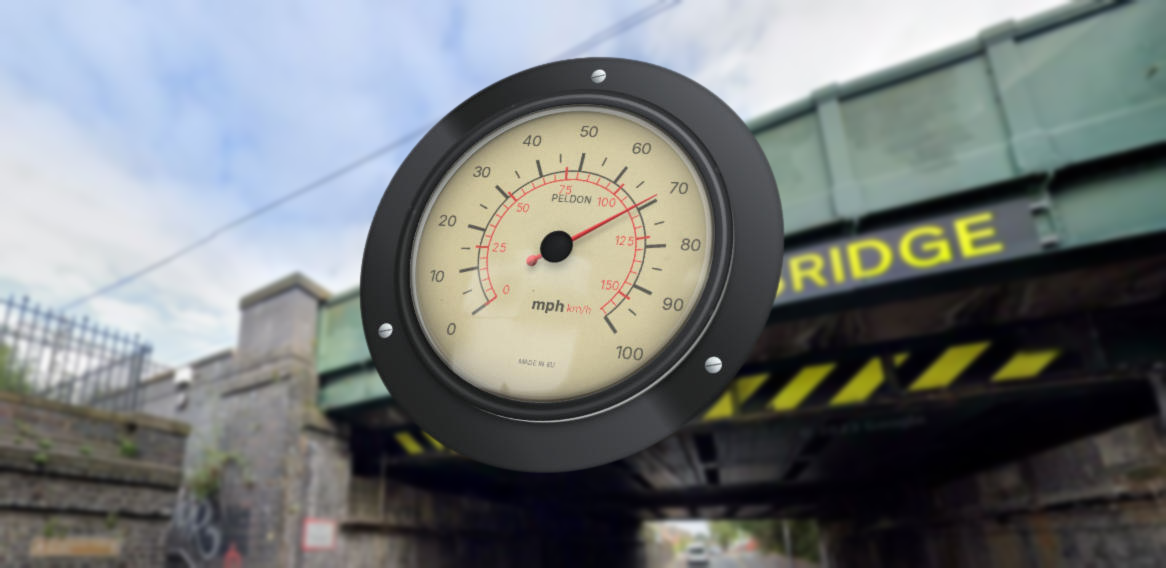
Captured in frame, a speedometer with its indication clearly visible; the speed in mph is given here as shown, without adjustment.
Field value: 70 mph
